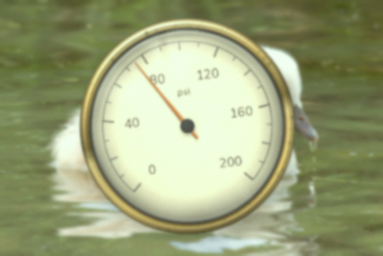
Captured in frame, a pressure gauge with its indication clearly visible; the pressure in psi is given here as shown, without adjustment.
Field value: 75 psi
